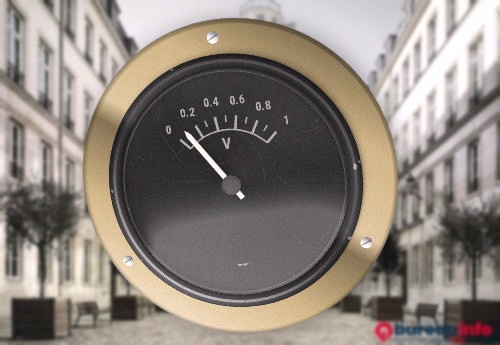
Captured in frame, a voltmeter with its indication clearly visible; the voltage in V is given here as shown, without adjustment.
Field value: 0.1 V
